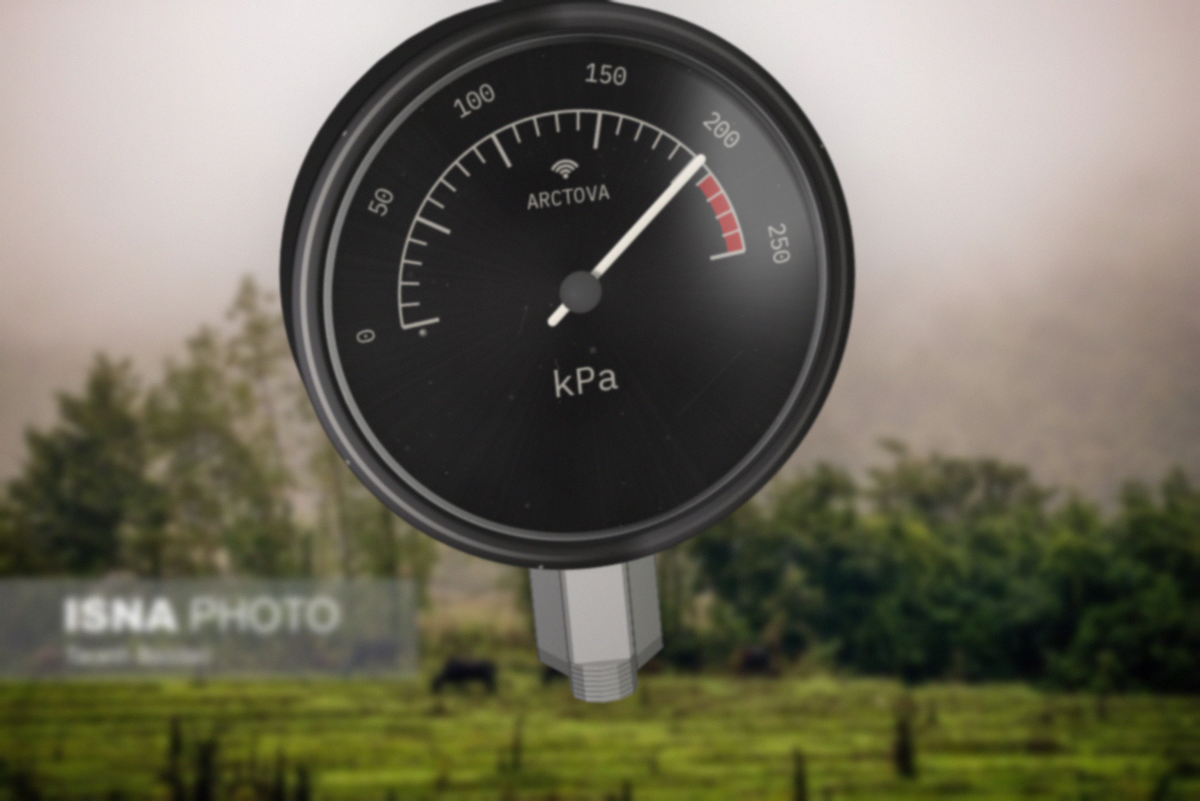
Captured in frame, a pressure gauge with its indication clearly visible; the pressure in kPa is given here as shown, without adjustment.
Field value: 200 kPa
